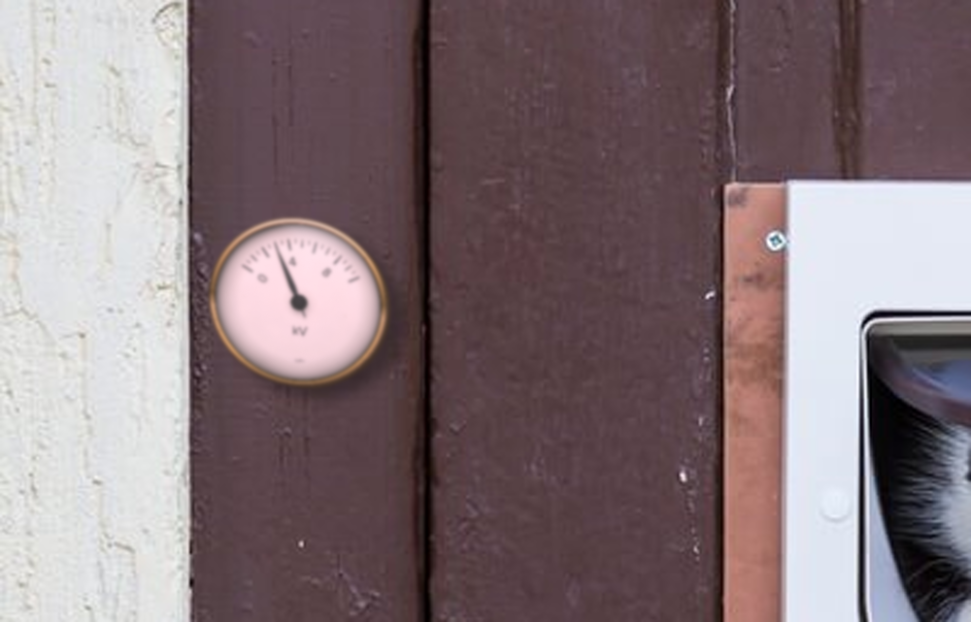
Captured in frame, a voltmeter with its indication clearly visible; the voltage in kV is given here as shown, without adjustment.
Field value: 3 kV
